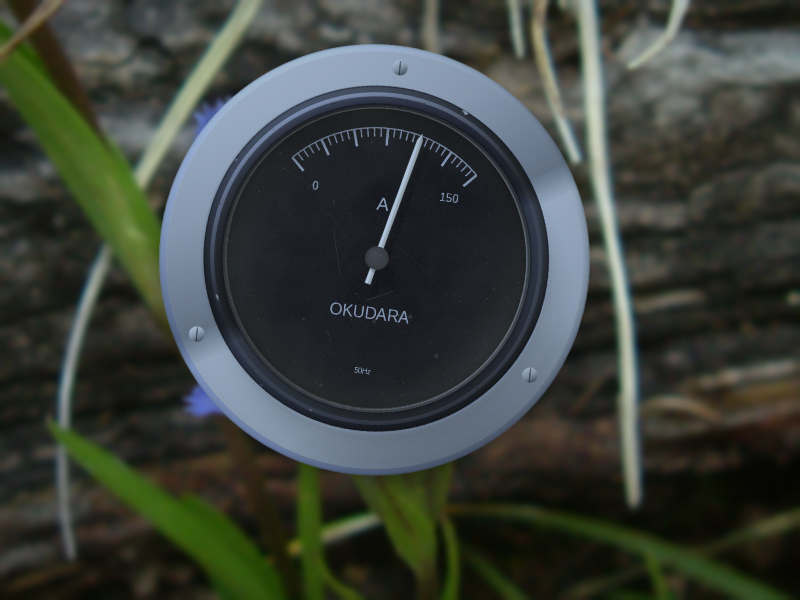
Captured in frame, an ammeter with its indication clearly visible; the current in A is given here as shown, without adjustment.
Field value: 100 A
